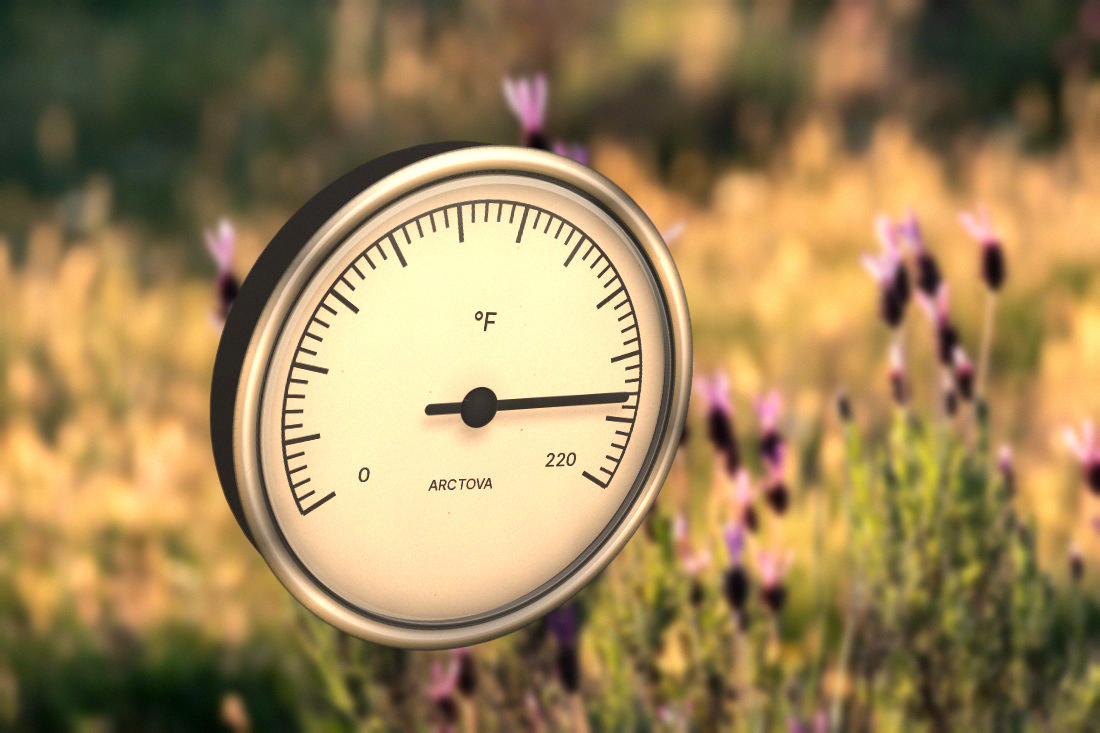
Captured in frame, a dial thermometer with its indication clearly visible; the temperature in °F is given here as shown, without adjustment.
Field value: 192 °F
